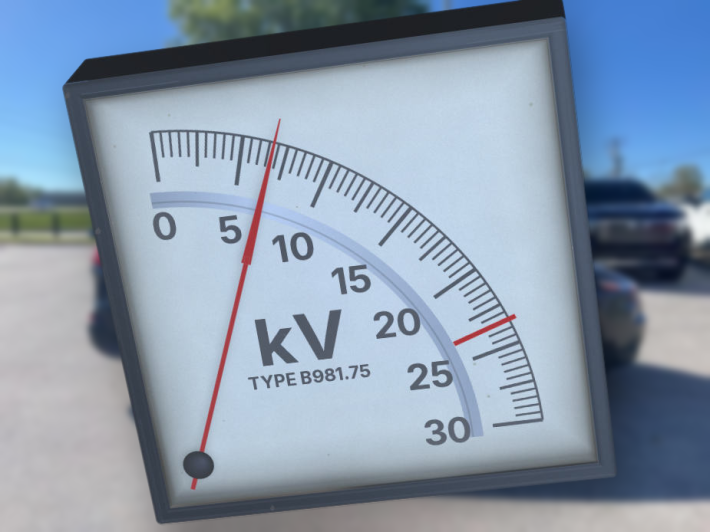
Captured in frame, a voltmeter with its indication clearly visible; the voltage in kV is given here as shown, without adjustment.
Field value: 6.75 kV
